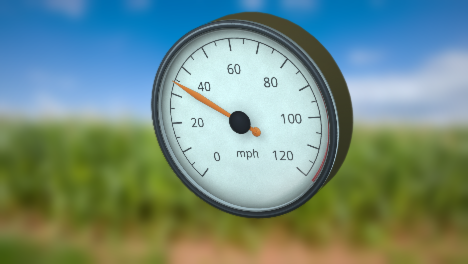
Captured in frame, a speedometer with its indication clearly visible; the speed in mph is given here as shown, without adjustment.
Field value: 35 mph
